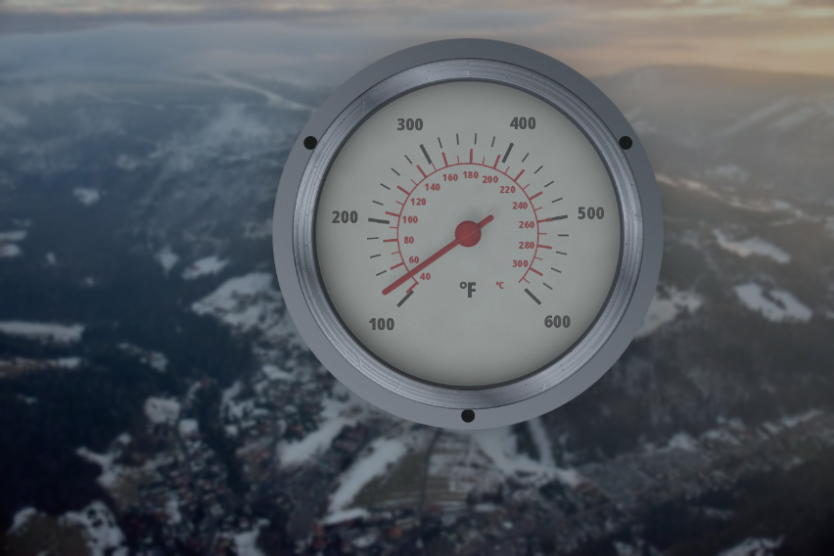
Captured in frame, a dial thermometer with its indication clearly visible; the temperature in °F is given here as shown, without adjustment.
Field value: 120 °F
